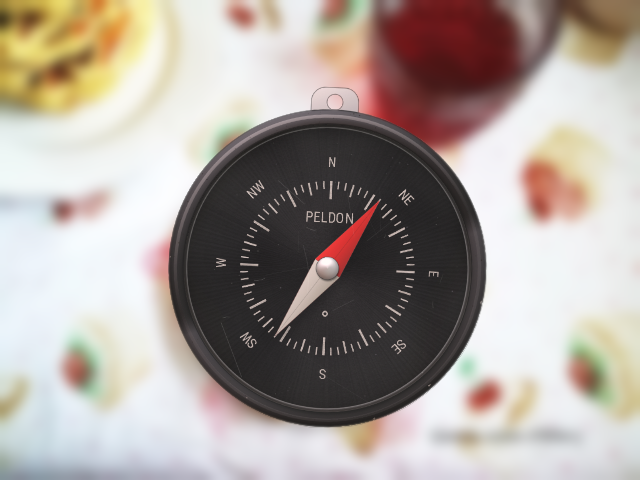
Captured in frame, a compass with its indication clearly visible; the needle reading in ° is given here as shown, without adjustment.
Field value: 35 °
